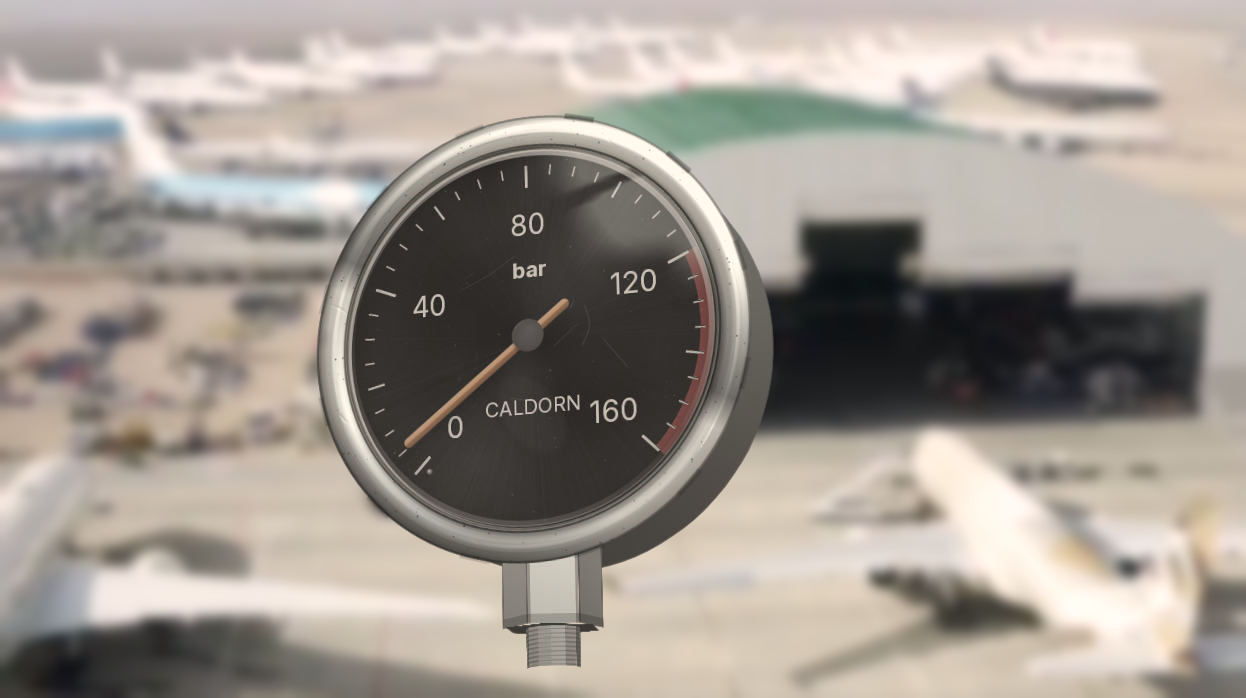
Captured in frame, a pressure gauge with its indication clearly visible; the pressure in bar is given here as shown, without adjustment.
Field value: 5 bar
